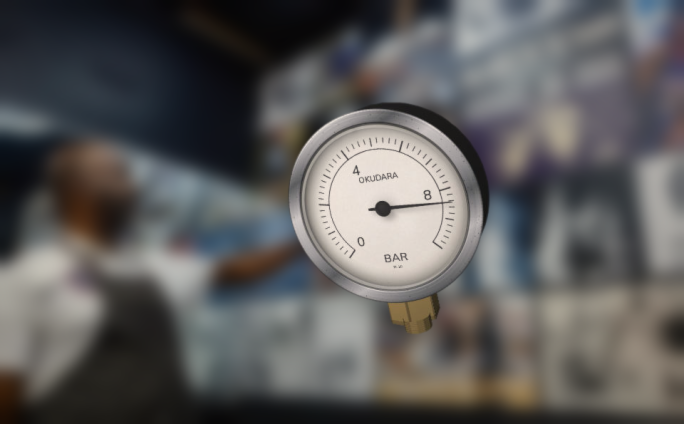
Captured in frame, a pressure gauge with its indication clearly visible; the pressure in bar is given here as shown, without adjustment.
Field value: 8.4 bar
